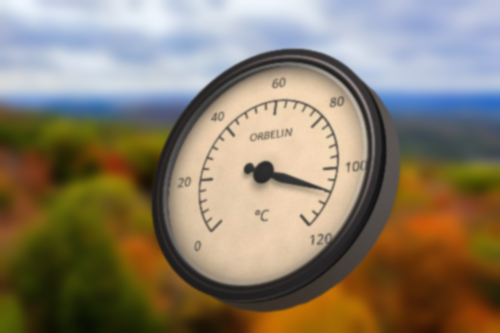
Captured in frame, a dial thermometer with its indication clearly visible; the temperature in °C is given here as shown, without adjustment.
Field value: 108 °C
